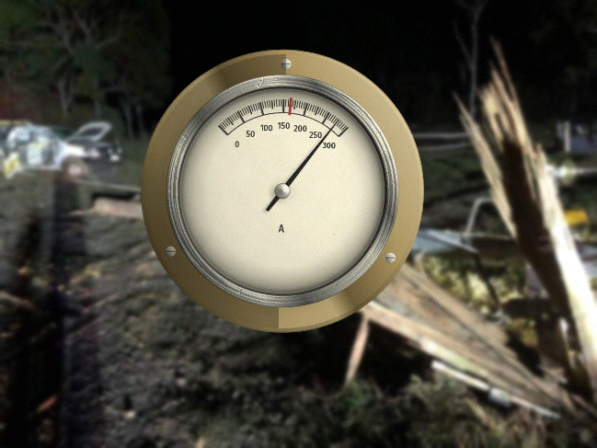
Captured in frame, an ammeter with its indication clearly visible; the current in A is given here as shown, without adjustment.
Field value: 275 A
